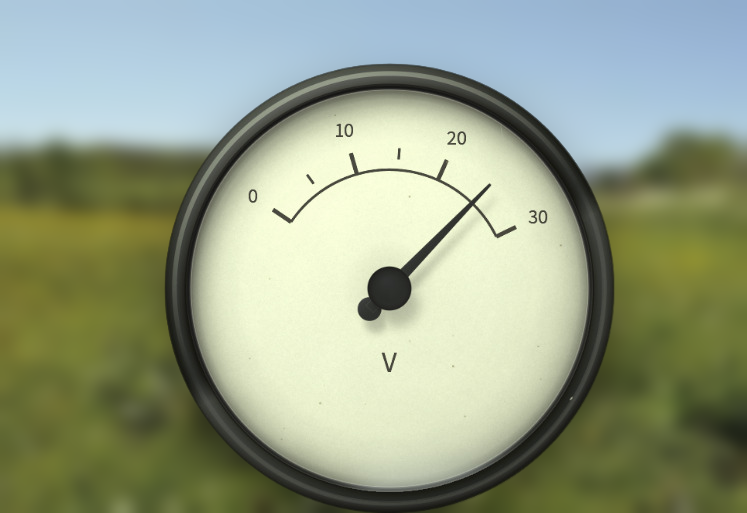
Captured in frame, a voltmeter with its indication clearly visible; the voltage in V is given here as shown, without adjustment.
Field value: 25 V
